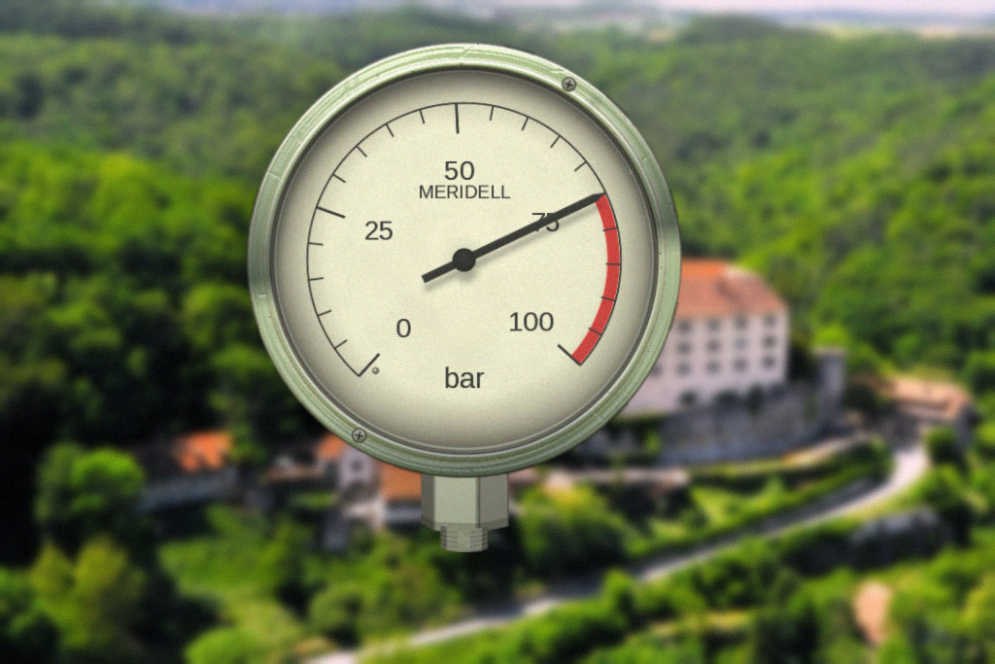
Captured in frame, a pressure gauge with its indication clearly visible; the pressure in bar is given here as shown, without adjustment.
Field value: 75 bar
